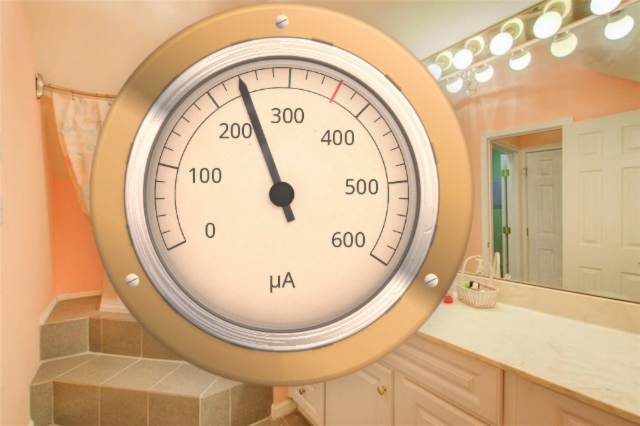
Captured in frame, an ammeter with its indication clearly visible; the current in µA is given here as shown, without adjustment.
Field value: 240 µA
